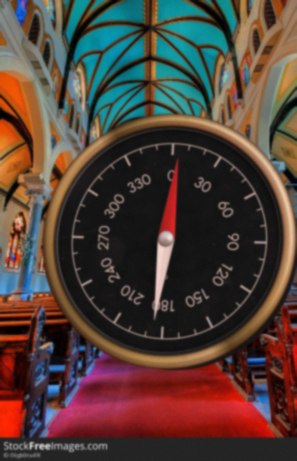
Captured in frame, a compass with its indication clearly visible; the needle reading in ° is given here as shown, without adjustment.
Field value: 5 °
